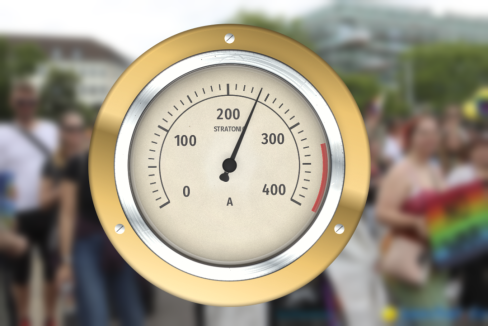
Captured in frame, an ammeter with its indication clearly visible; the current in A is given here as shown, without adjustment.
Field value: 240 A
